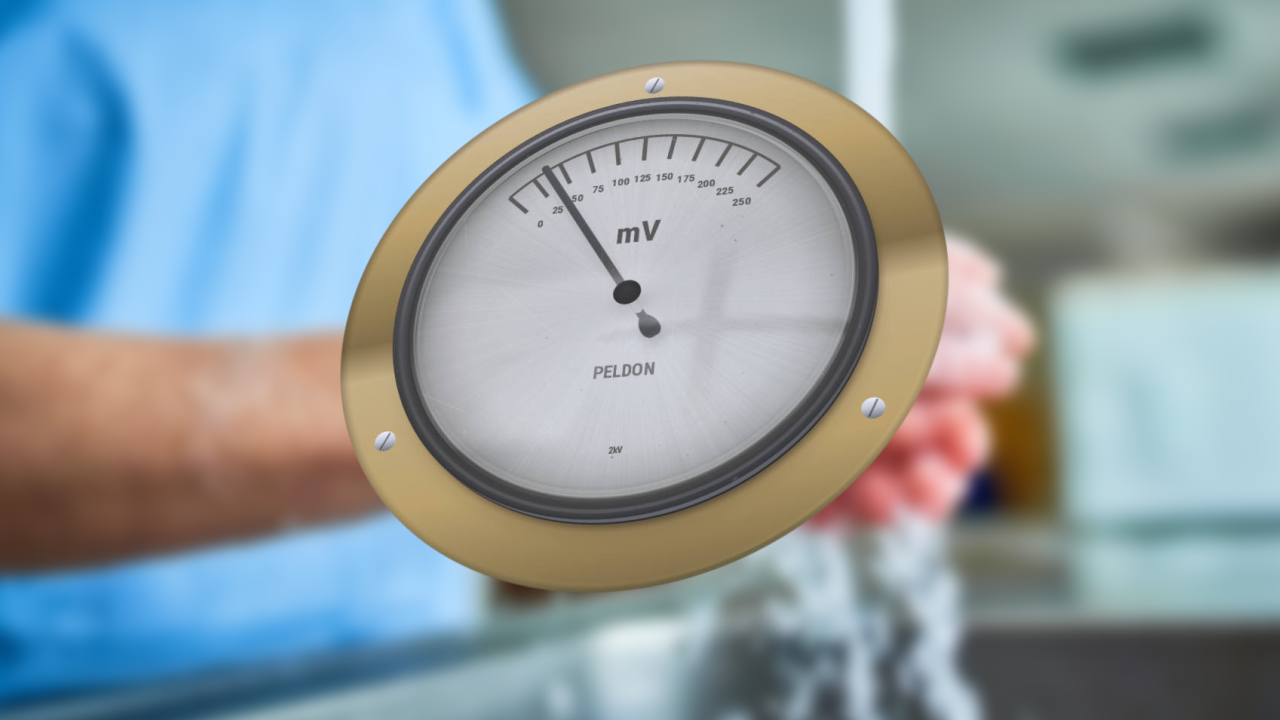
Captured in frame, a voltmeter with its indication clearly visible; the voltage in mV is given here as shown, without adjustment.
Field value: 37.5 mV
